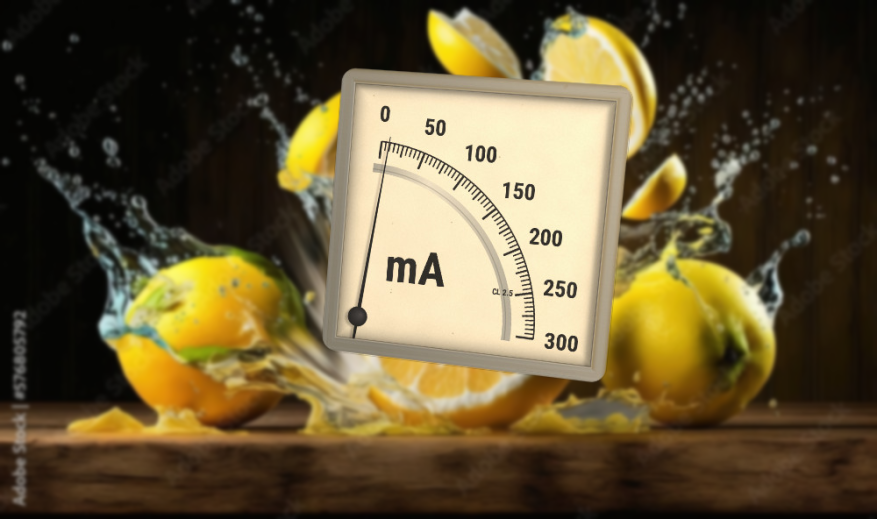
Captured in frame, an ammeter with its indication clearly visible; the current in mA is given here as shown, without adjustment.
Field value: 10 mA
